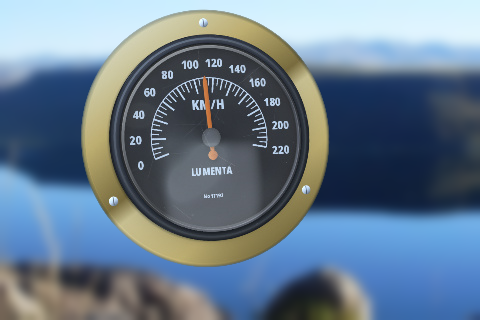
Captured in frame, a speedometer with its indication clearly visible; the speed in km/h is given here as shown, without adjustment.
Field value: 110 km/h
